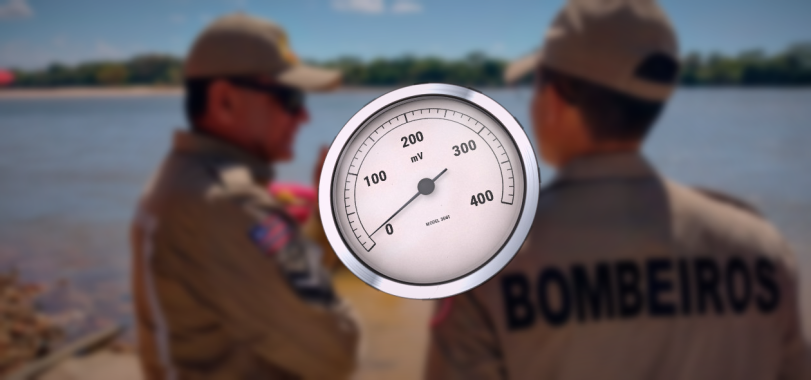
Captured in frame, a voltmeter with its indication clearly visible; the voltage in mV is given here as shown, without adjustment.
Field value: 10 mV
